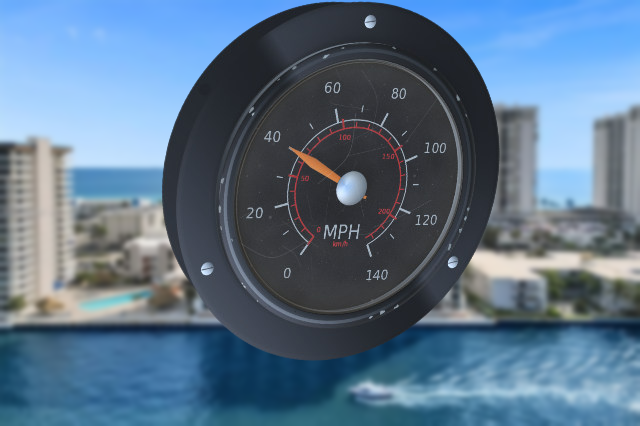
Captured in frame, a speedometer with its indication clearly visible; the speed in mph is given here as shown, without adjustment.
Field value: 40 mph
